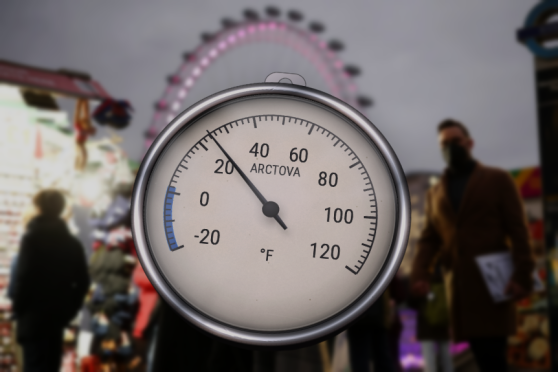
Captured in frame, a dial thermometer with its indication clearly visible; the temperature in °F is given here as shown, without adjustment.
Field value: 24 °F
